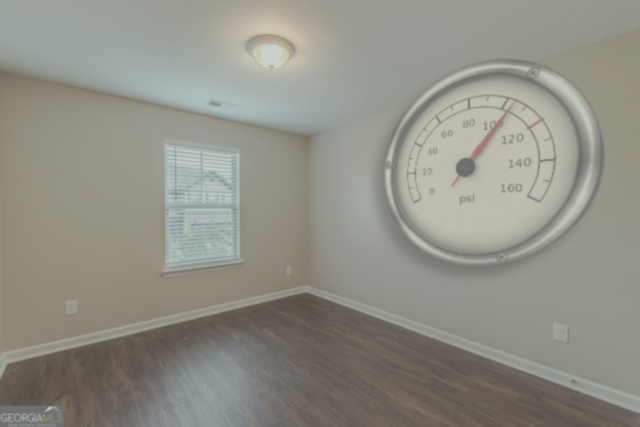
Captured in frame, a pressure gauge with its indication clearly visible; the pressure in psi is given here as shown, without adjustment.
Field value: 105 psi
